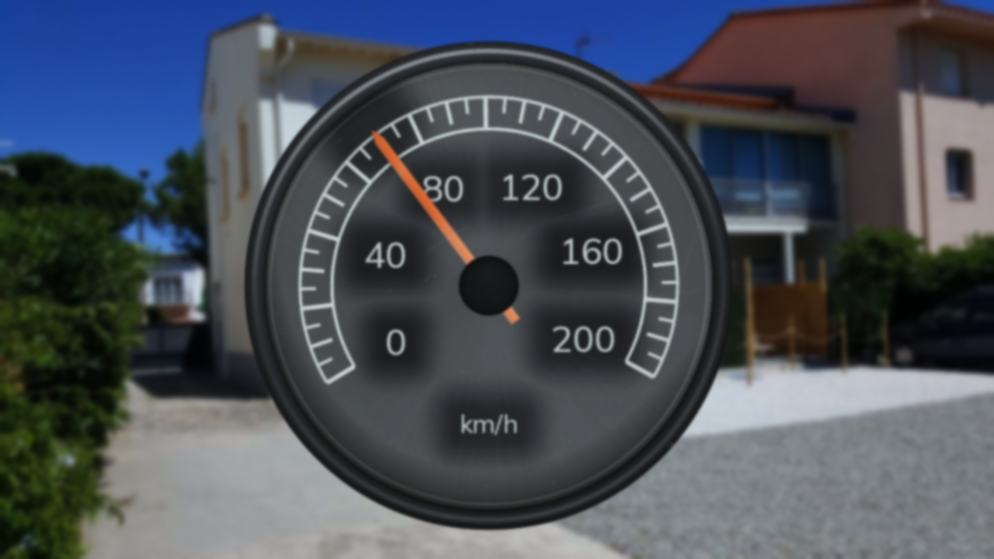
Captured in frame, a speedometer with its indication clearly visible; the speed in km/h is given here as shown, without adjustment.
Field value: 70 km/h
